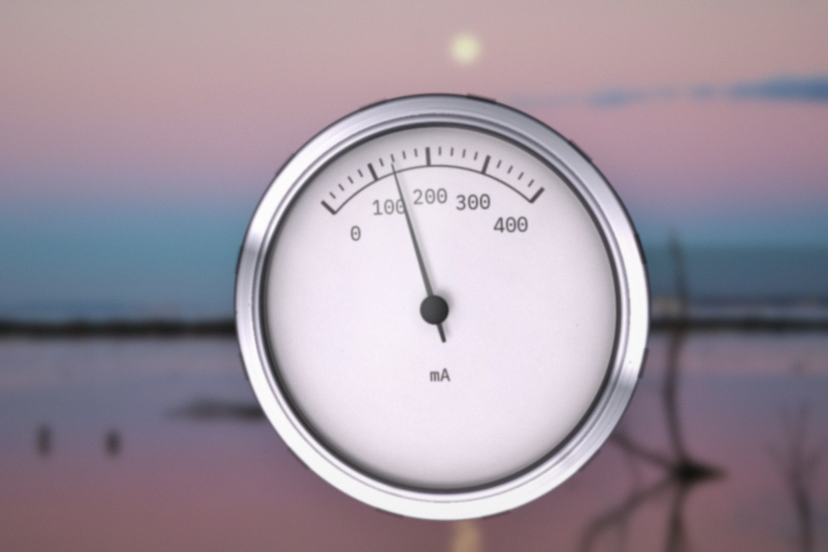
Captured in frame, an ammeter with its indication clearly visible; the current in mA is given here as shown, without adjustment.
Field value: 140 mA
